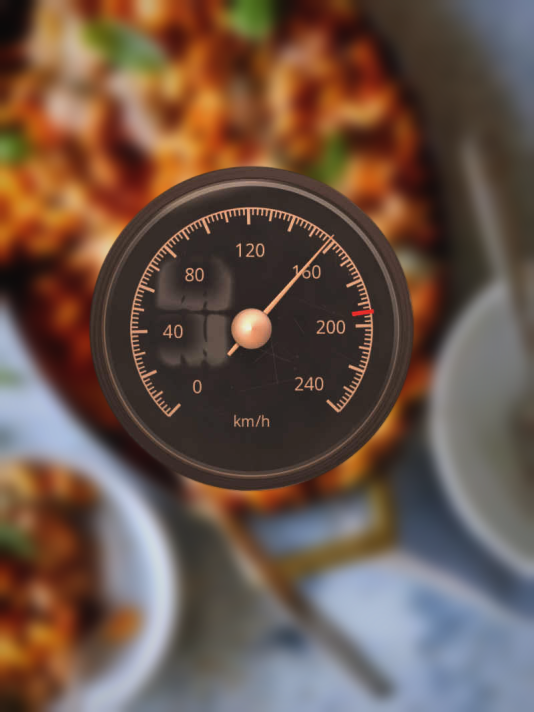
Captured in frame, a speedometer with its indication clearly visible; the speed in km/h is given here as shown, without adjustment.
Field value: 158 km/h
